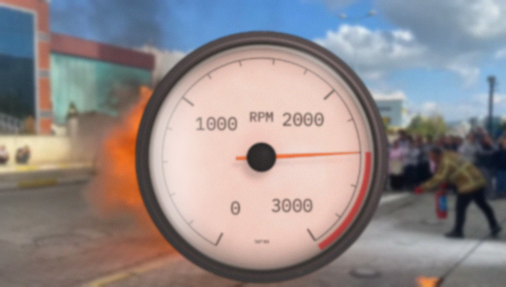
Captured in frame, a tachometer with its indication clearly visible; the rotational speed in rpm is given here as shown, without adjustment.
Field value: 2400 rpm
